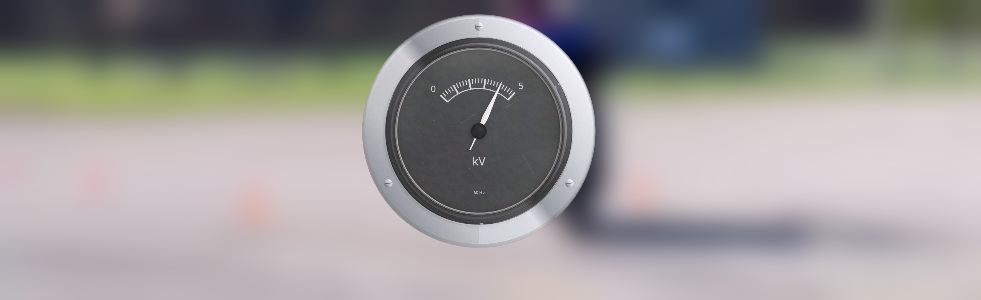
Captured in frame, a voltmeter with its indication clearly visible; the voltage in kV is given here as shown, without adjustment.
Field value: 4 kV
